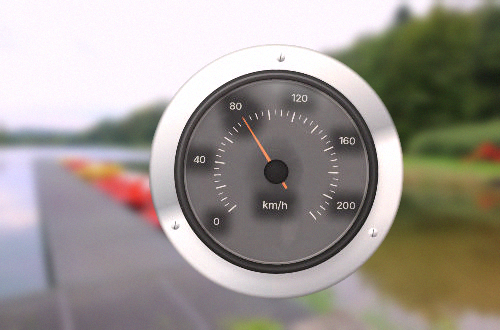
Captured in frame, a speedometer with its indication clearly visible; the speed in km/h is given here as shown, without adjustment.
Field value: 80 km/h
